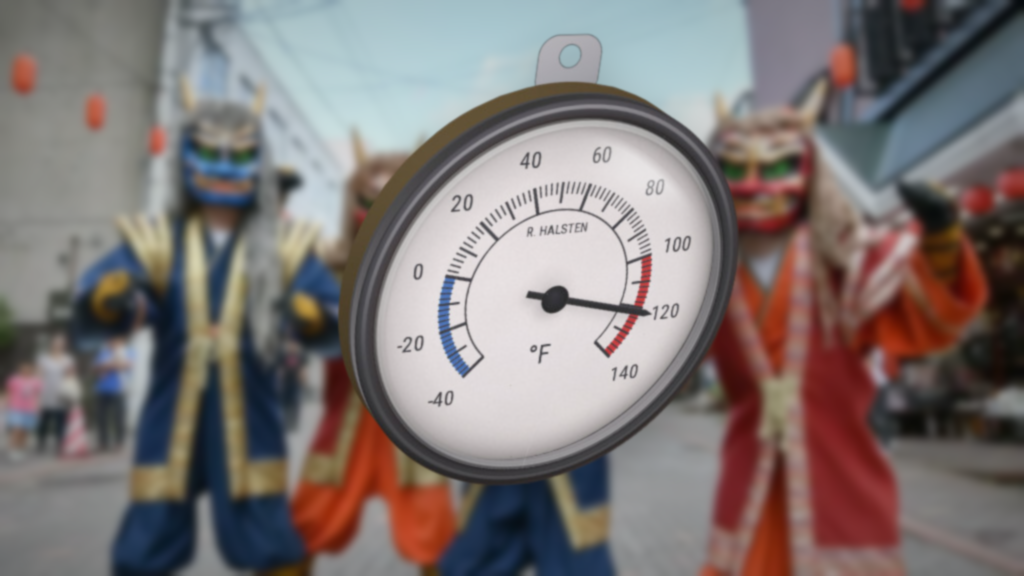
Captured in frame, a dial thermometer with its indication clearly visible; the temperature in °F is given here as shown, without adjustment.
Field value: 120 °F
